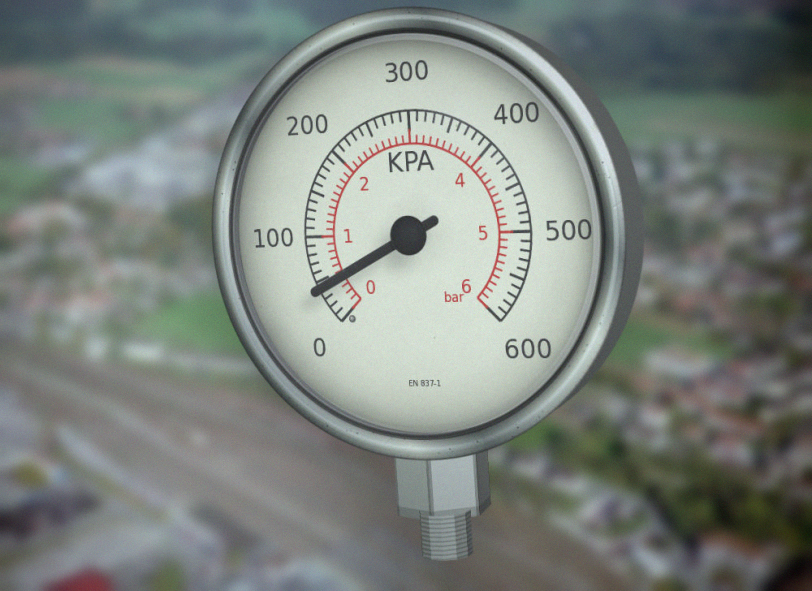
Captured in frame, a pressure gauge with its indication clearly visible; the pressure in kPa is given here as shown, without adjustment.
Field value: 40 kPa
